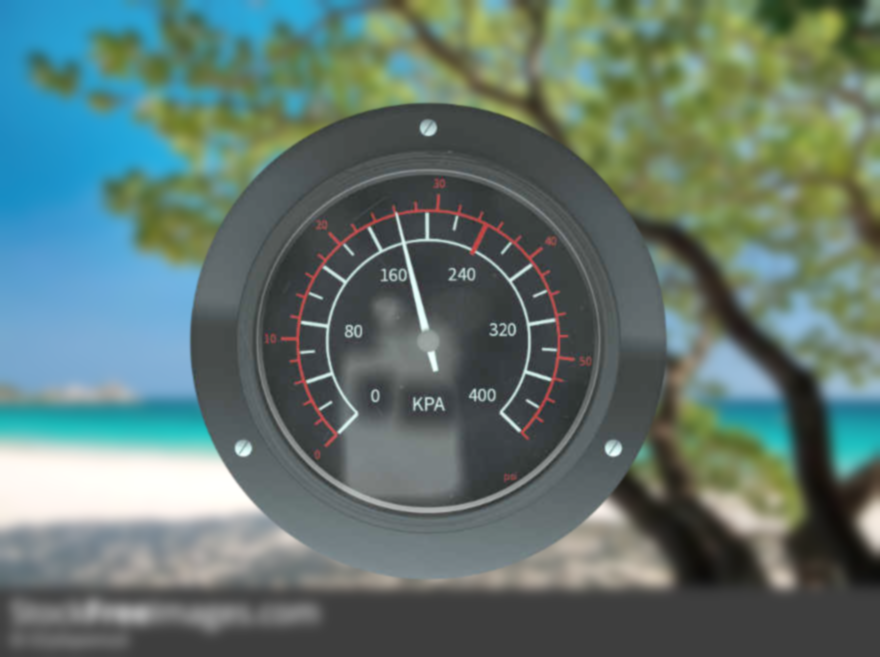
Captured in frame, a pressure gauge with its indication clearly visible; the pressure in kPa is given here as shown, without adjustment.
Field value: 180 kPa
